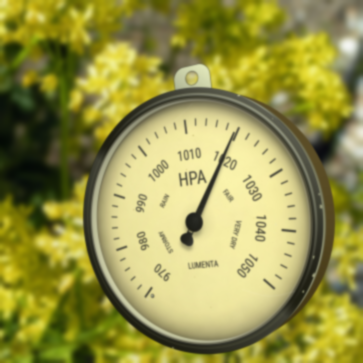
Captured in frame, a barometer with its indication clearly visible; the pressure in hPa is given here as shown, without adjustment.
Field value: 1020 hPa
